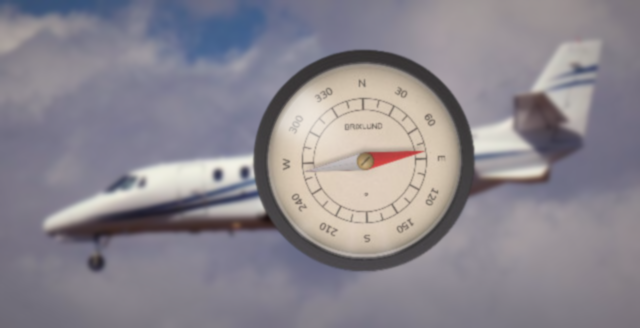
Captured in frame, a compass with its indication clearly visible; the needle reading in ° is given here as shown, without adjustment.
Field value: 82.5 °
